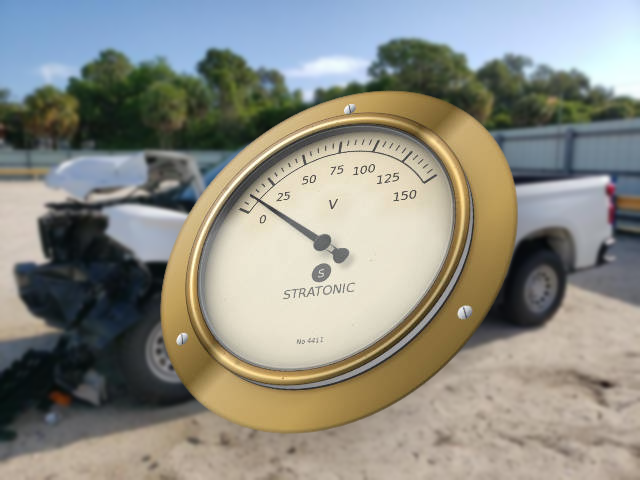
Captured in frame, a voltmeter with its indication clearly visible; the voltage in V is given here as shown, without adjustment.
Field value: 10 V
